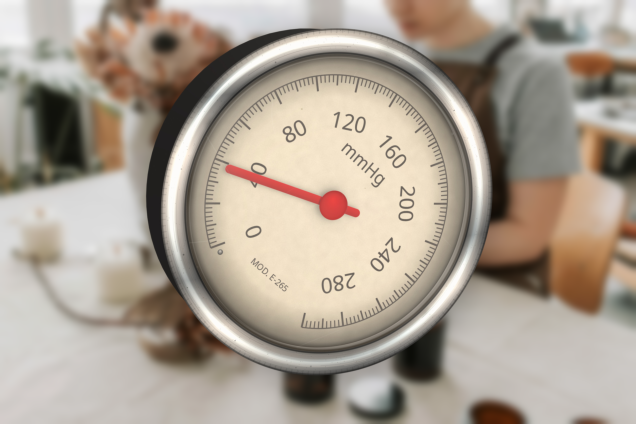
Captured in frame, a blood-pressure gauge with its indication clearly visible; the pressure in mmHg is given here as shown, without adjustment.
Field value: 38 mmHg
